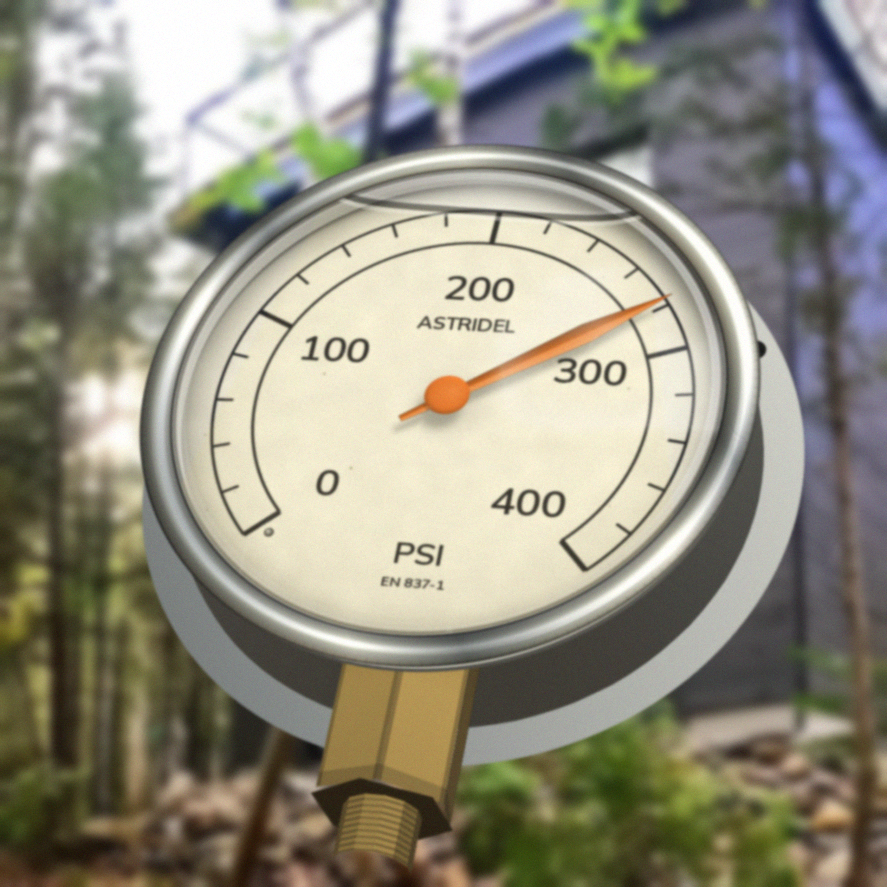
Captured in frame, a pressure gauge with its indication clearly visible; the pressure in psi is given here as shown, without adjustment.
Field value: 280 psi
